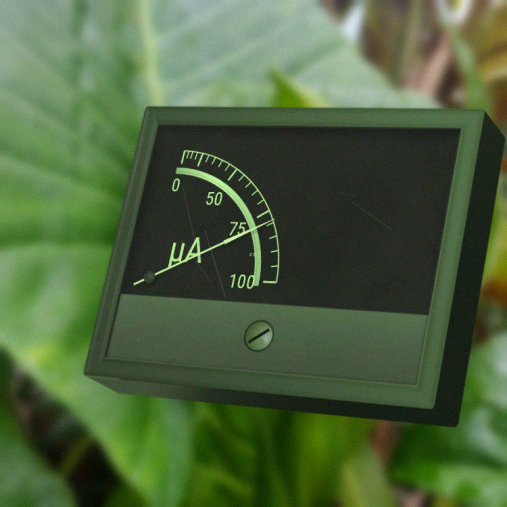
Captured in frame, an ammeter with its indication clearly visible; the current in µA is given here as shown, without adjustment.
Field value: 80 µA
